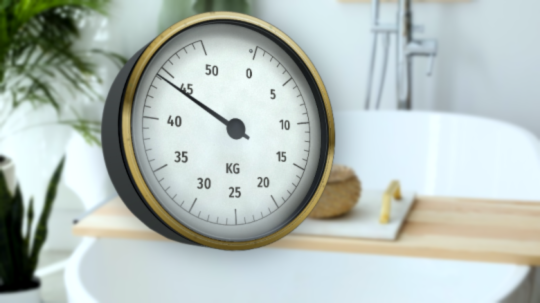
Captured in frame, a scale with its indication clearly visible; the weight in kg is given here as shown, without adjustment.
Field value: 44 kg
